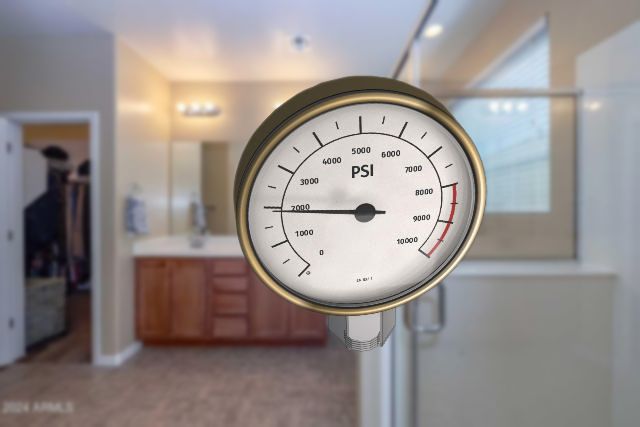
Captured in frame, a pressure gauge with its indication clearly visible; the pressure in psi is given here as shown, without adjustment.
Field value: 2000 psi
